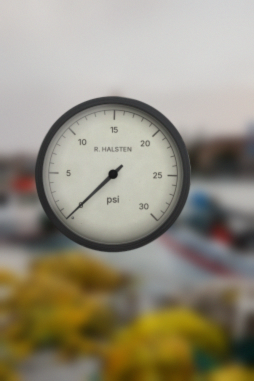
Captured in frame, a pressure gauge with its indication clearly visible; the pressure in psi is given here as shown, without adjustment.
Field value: 0 psi
